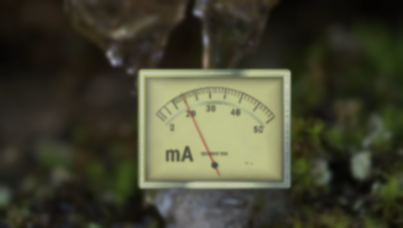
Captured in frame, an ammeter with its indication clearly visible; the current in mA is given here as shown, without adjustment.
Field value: 20 mA
